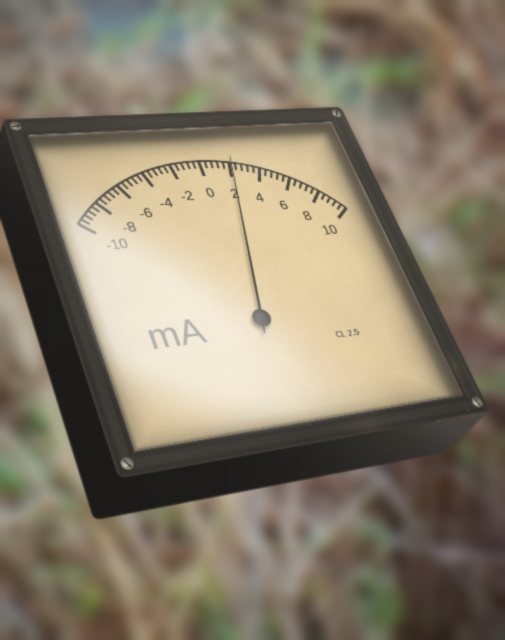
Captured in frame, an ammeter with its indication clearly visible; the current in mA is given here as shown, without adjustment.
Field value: 2 mA
